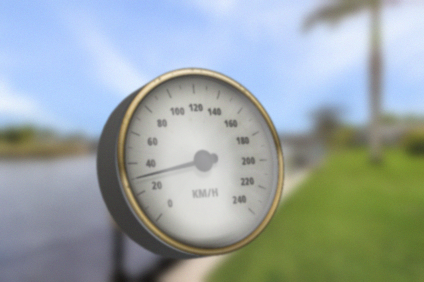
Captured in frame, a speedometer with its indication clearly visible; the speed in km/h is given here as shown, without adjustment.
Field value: 30 km/h
